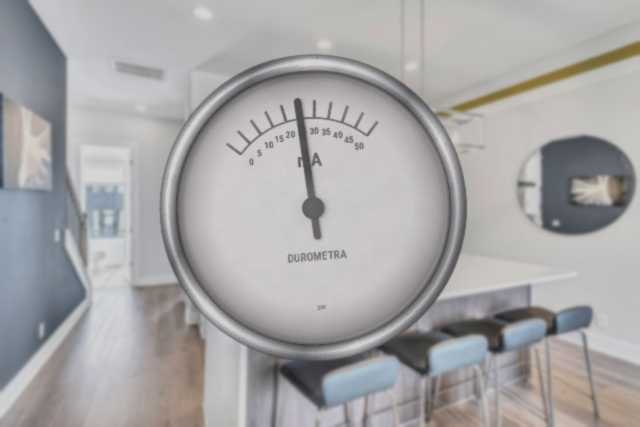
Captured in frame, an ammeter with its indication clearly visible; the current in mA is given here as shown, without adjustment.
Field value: 25 mA
